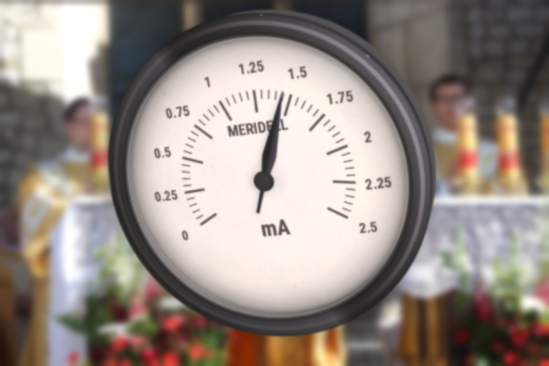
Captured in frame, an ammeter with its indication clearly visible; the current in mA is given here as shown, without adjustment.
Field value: 1.45 mA
